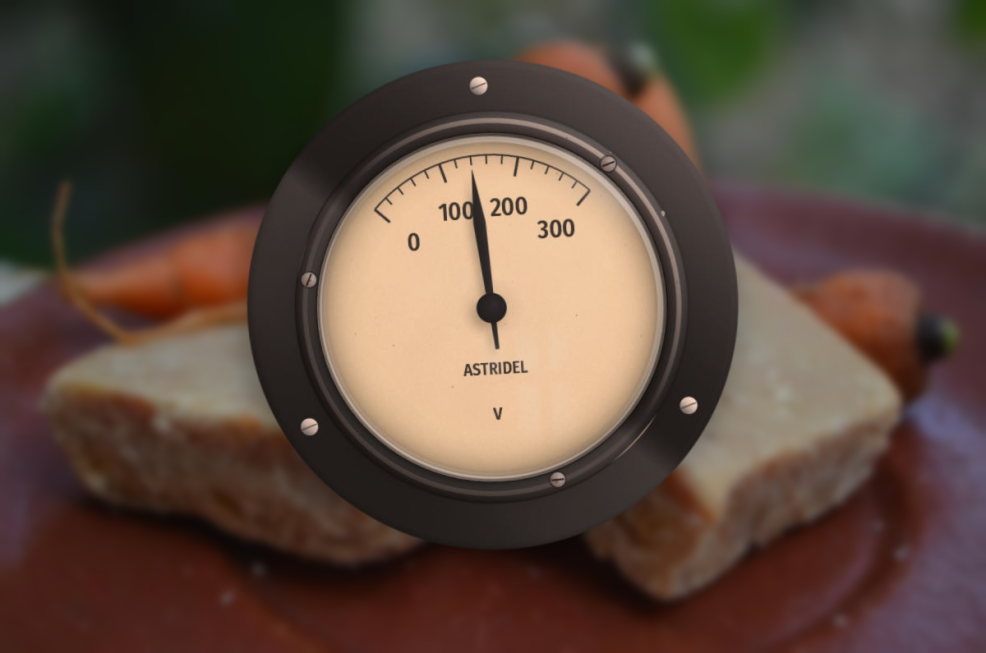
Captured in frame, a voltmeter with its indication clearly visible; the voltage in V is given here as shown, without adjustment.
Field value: 140 V
